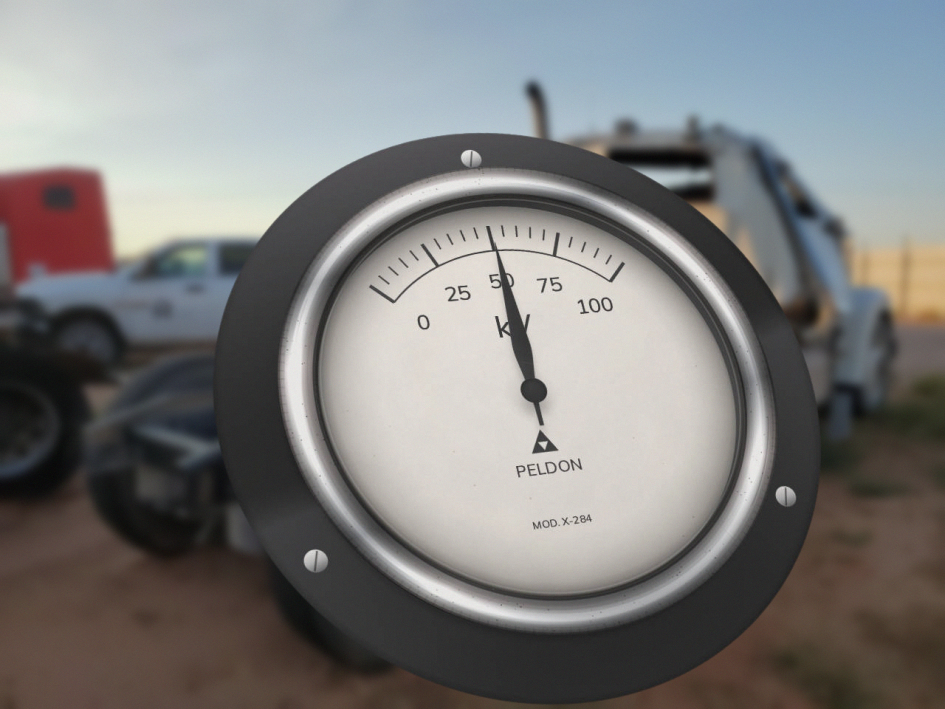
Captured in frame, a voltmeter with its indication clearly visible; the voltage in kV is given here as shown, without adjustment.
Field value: 50 kV
